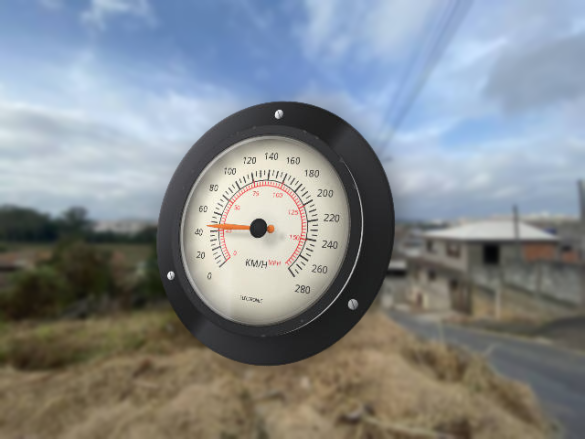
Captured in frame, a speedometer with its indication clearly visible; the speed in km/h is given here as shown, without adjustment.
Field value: 45 km/h
